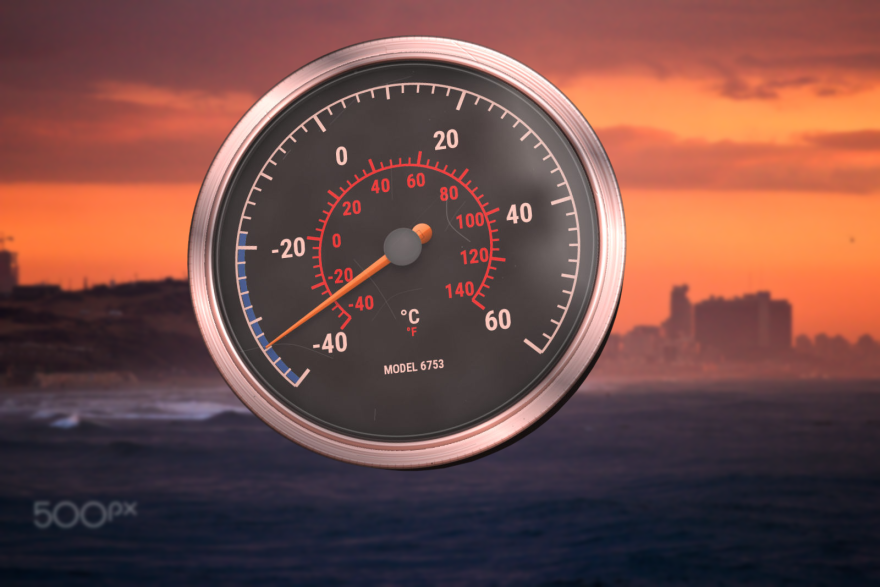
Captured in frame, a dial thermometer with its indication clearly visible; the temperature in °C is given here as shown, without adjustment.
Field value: -34 °C
